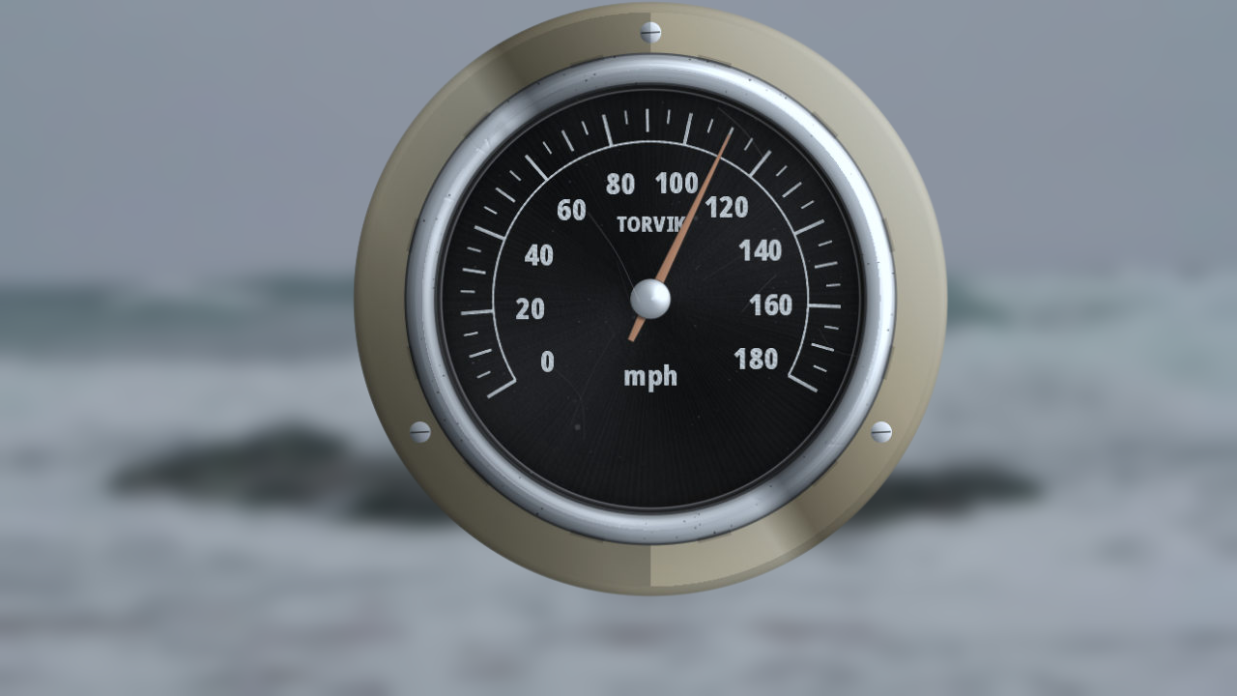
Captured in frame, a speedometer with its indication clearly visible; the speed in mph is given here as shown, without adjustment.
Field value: 110 mph
